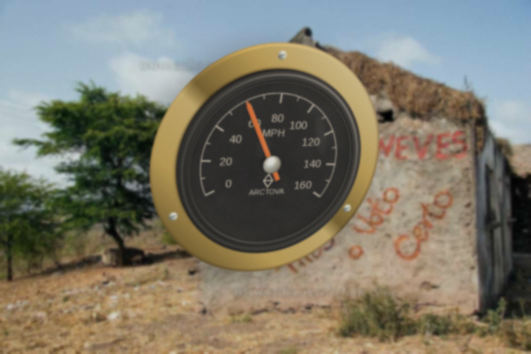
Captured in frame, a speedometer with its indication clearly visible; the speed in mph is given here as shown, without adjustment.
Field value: 60 mph
